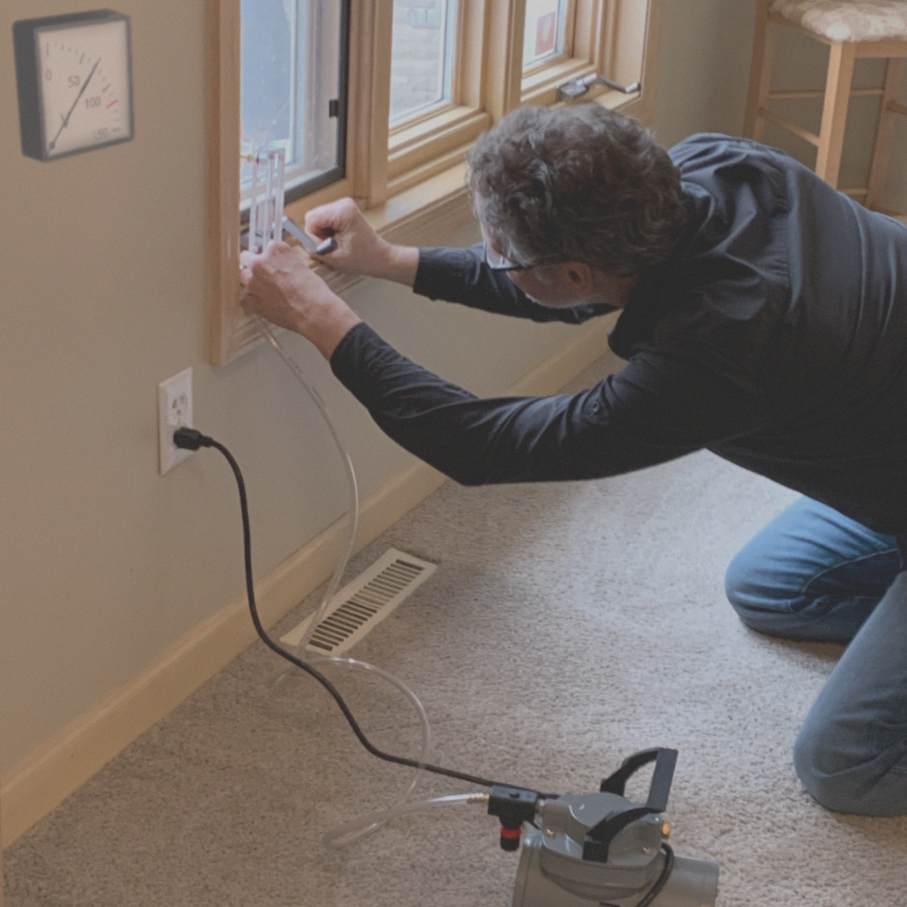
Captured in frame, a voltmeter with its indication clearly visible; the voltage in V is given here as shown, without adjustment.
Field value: 70 V
